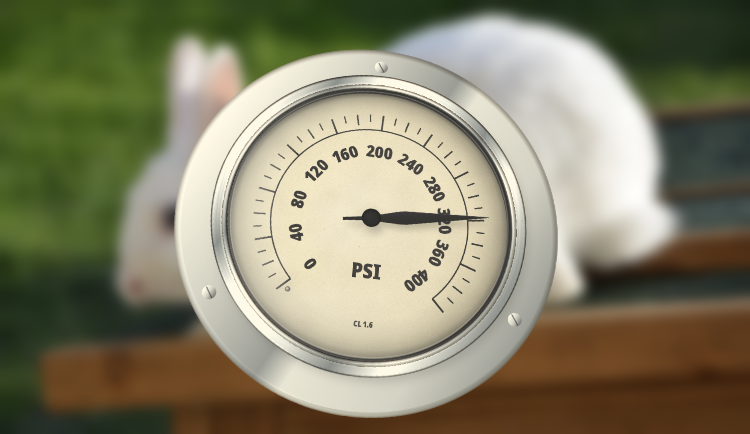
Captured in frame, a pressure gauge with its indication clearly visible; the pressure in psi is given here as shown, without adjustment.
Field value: 320 psi
